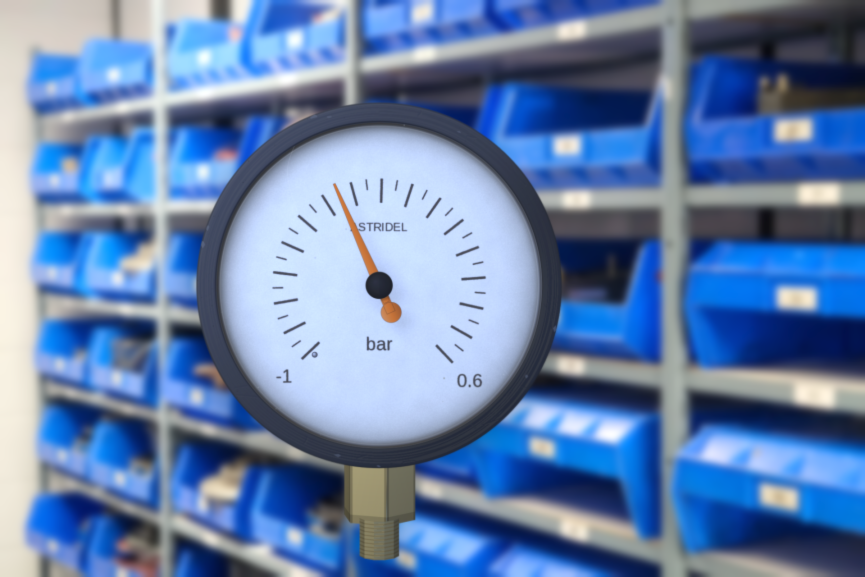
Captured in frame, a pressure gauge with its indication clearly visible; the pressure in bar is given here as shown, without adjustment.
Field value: -0.35 bar
